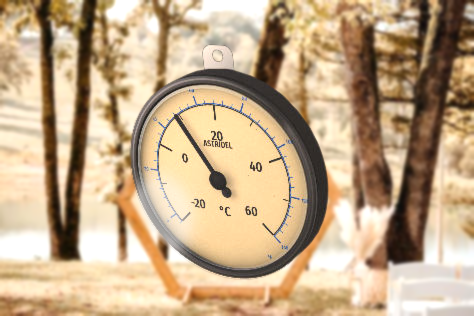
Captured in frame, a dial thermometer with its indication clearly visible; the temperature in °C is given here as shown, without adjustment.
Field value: 10 °C
